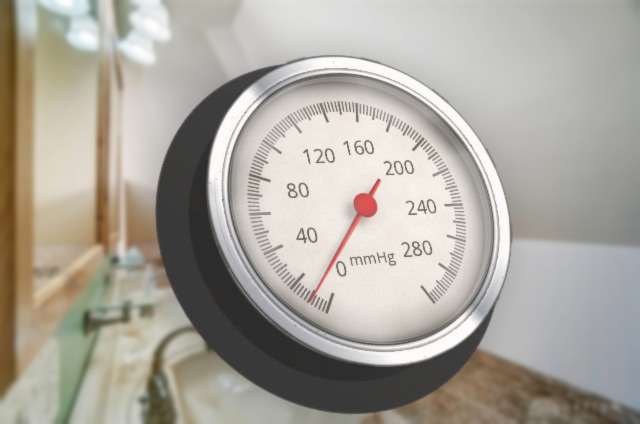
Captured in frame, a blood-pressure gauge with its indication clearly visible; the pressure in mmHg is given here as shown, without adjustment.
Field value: 10 mmHg
